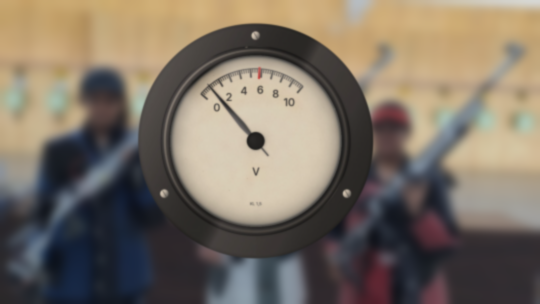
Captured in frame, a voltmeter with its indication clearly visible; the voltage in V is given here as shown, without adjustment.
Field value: 1 V
